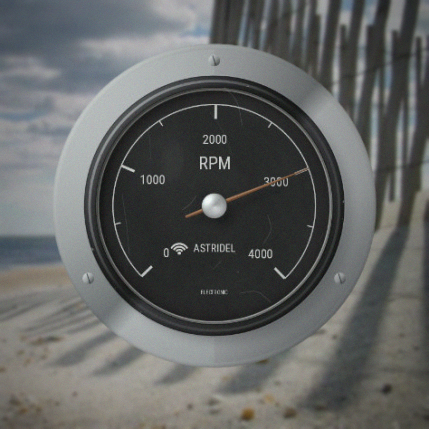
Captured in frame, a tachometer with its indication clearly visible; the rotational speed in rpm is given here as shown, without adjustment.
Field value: 3000 rpm
